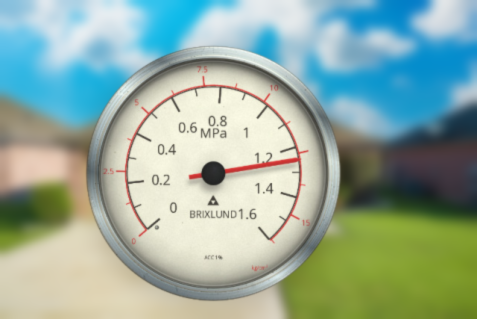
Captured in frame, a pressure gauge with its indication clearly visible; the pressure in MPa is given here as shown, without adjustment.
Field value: 1.25 MPa
